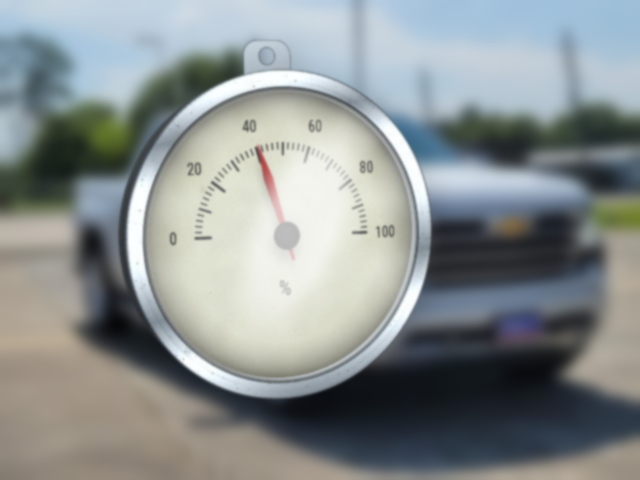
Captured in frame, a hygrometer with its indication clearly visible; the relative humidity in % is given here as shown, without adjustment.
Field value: 40 %
